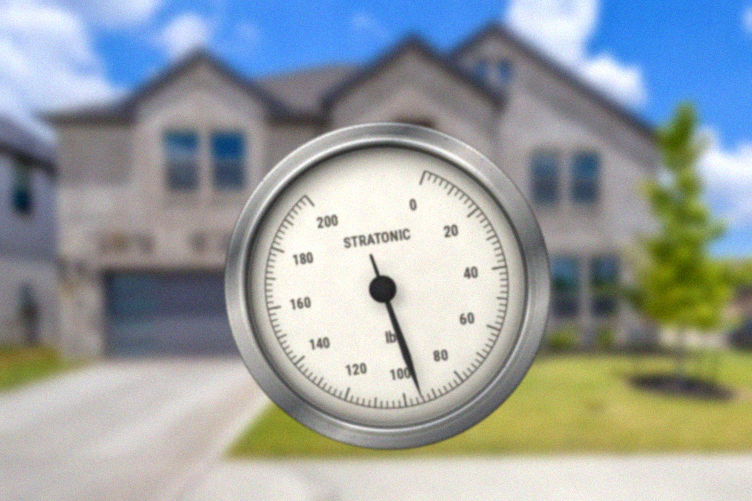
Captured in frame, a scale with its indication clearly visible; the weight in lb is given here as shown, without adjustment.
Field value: 94 lb
